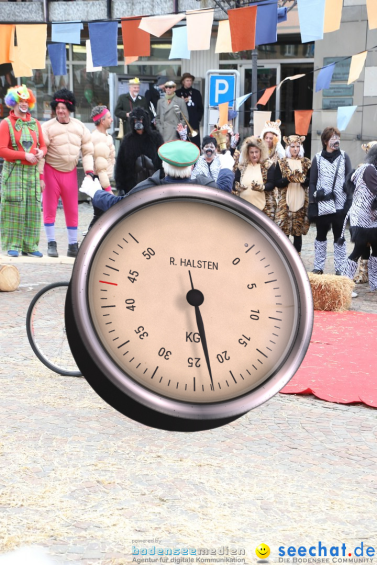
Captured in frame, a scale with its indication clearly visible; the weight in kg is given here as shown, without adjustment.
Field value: 23 kg
